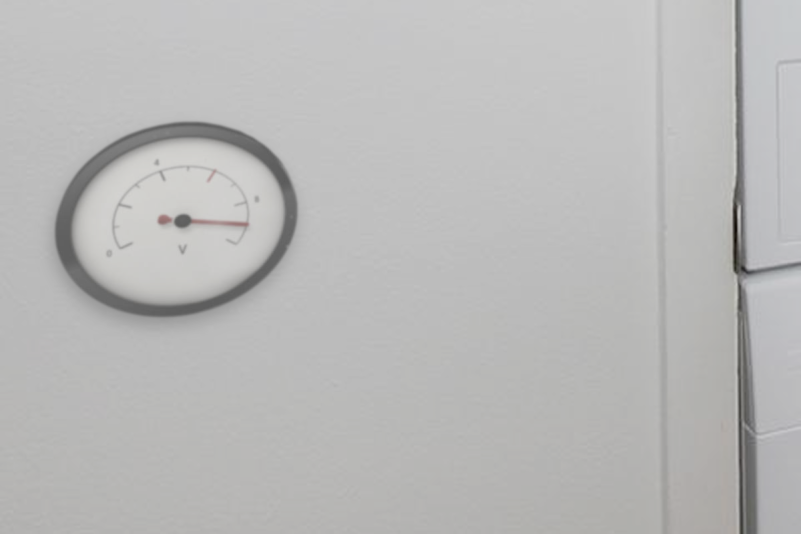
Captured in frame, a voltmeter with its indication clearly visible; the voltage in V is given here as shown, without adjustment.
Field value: 9 V
